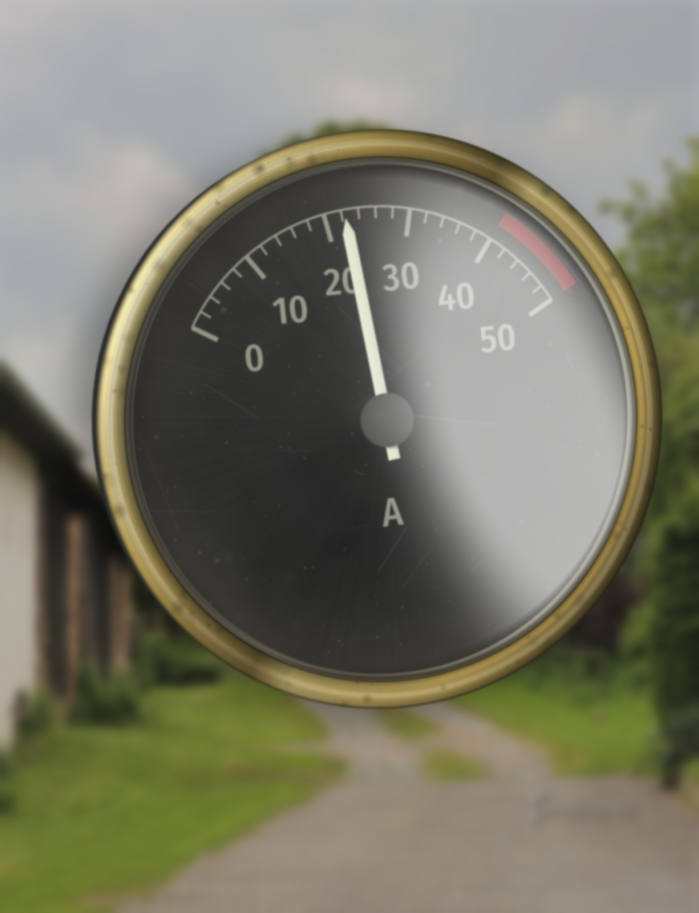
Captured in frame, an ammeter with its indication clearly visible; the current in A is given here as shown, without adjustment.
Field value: 22 A
